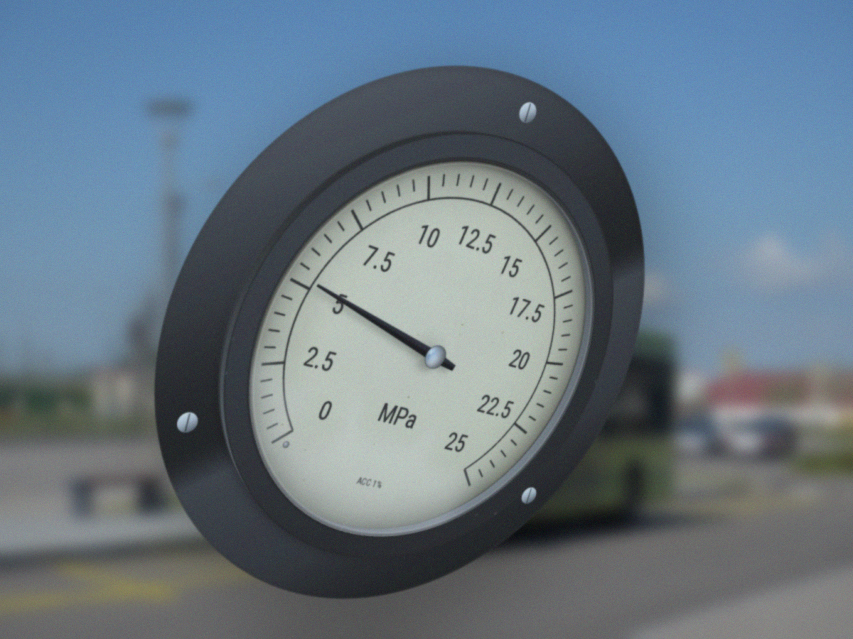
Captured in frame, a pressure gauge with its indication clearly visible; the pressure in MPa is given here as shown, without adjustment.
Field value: 5.25 MPa
